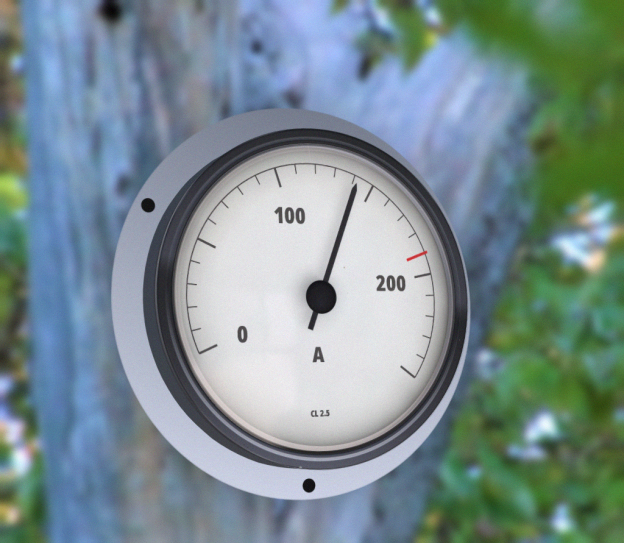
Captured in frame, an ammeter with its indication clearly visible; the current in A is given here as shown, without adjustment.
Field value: 140 A
